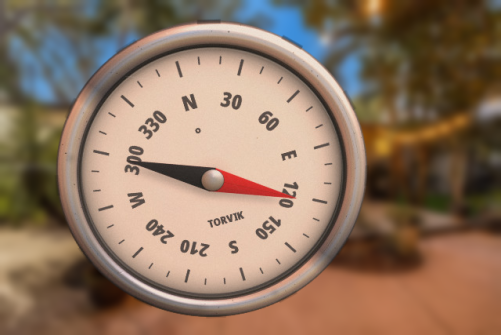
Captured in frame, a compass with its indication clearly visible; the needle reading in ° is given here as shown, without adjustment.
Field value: 120 °
